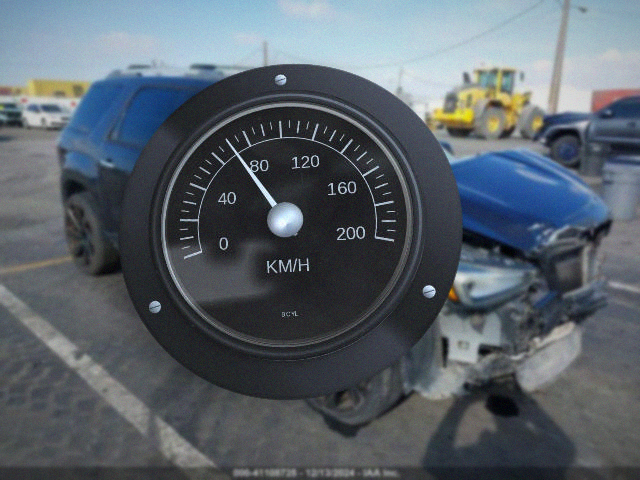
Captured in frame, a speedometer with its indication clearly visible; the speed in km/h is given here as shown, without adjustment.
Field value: 70 km/h
